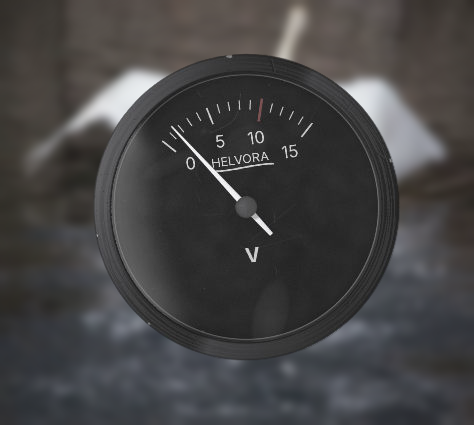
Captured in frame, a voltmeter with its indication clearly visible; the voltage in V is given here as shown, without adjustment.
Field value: 1.5 V
